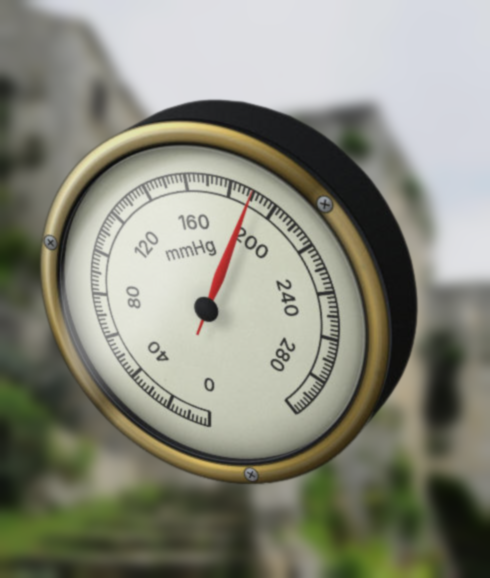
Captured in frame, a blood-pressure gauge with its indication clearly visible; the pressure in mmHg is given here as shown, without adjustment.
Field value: 190 mmHg
